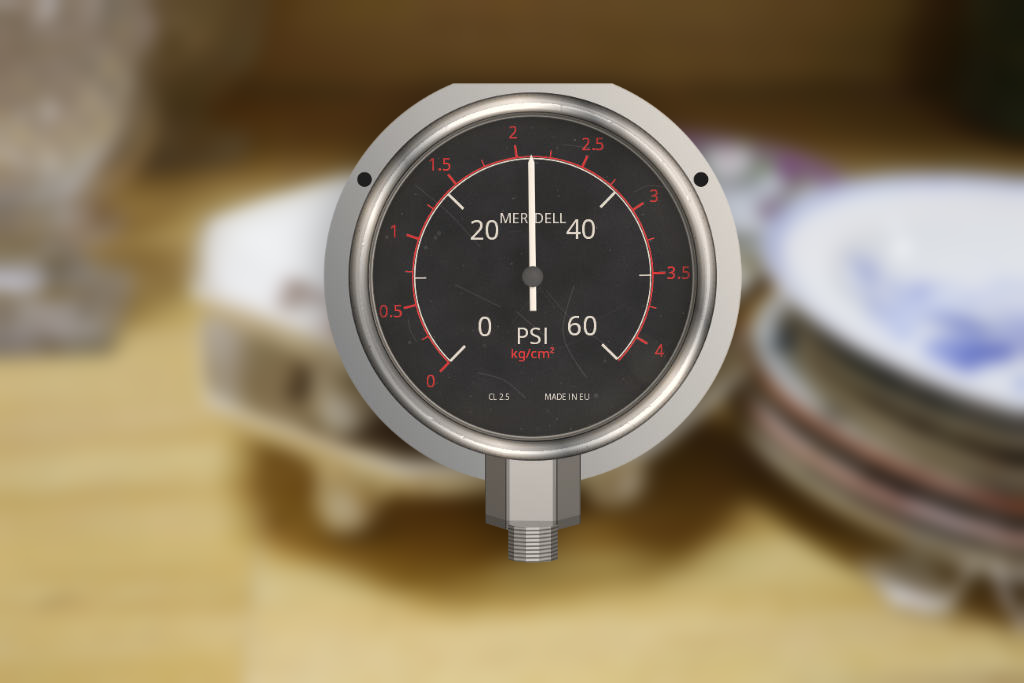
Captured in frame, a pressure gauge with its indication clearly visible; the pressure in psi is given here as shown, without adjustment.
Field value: 30 psi
